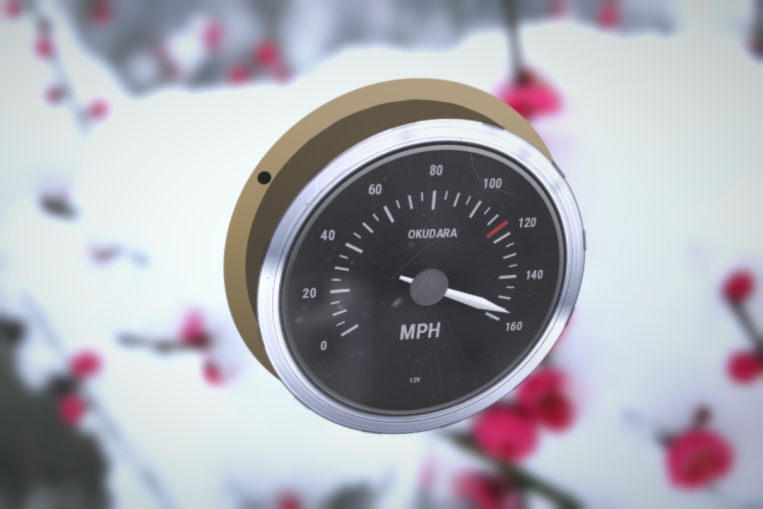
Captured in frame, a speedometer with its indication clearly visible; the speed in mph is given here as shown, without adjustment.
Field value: 155 mph
